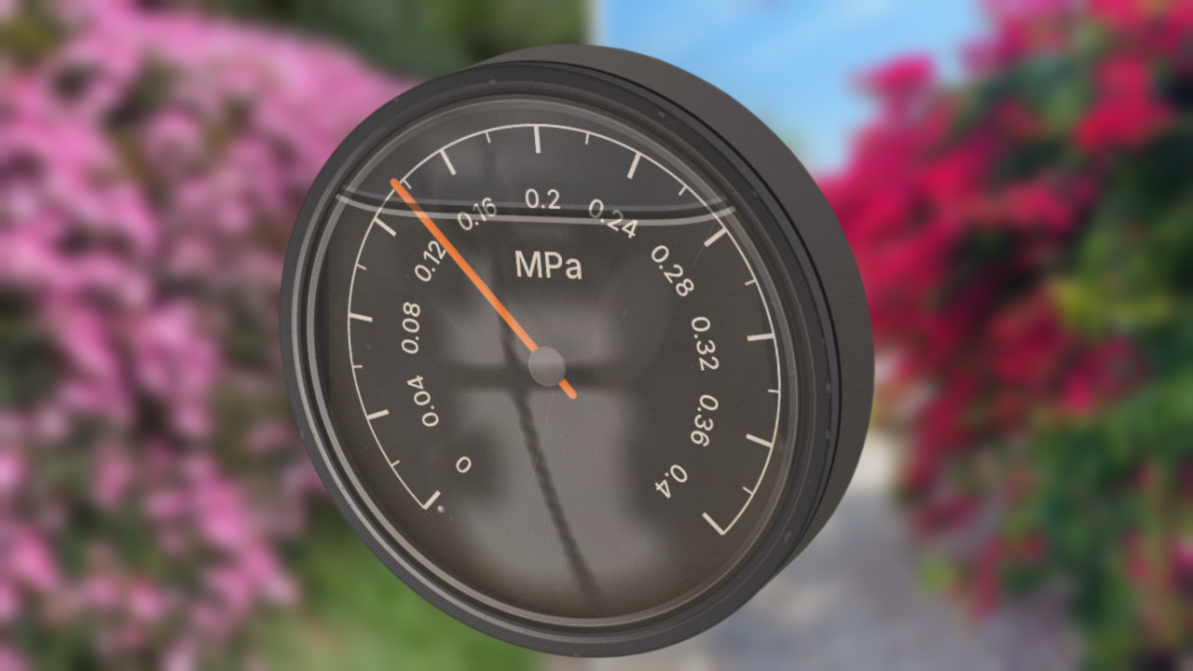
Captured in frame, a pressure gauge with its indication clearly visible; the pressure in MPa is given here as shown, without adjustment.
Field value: 0.14 MPa
